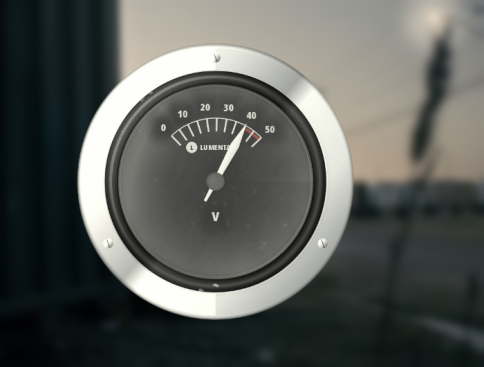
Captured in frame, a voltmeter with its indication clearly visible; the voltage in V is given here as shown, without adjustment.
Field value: 40 V
